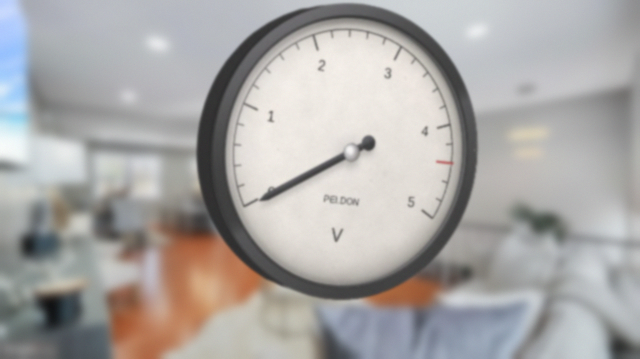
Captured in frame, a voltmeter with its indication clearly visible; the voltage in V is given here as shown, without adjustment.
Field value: 0 V
